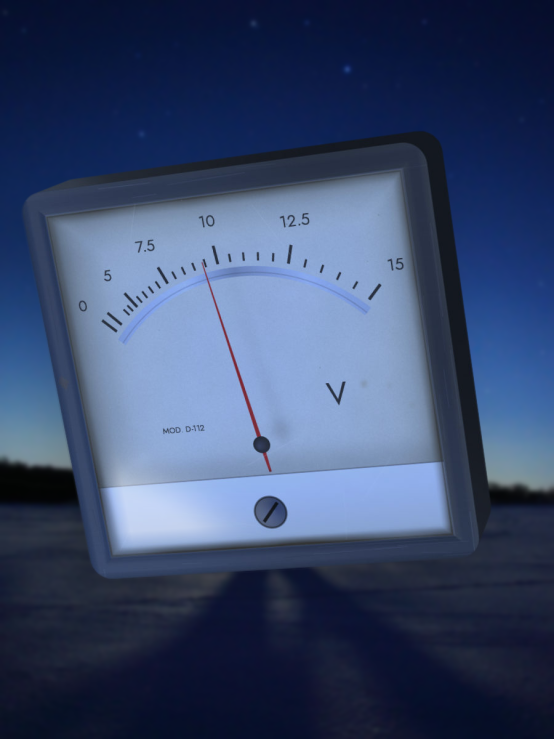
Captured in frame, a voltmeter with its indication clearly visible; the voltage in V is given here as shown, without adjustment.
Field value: 9.5 V
